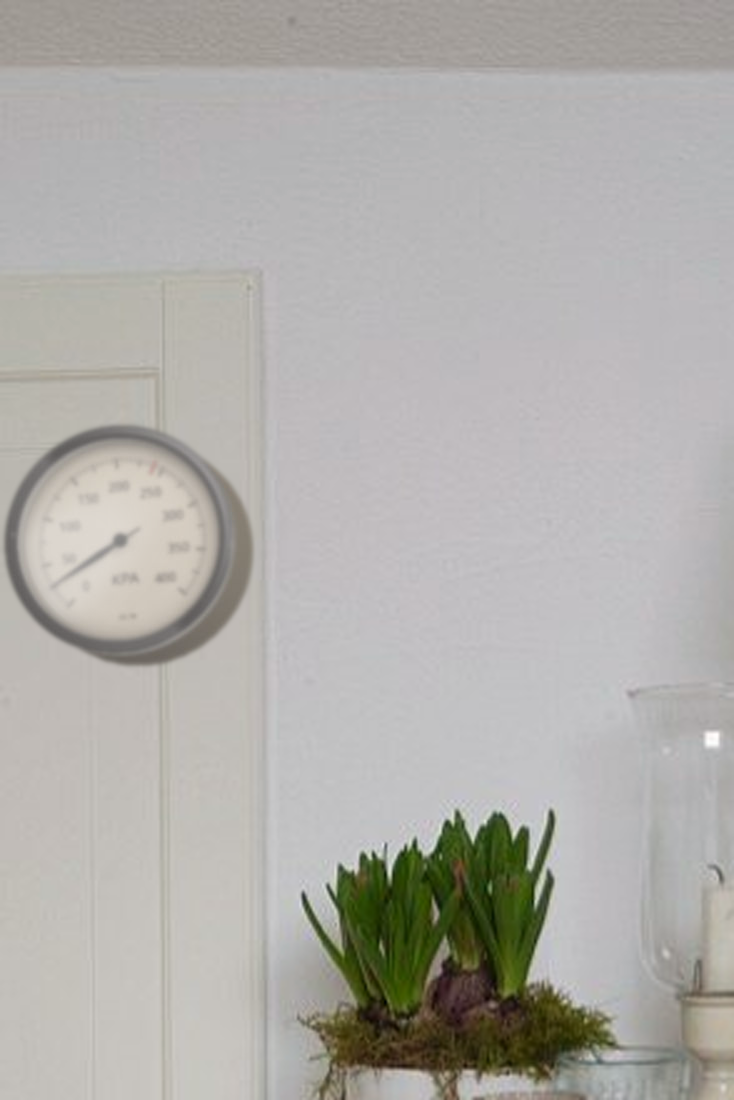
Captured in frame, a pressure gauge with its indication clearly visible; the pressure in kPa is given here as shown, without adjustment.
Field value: 25 kPa
